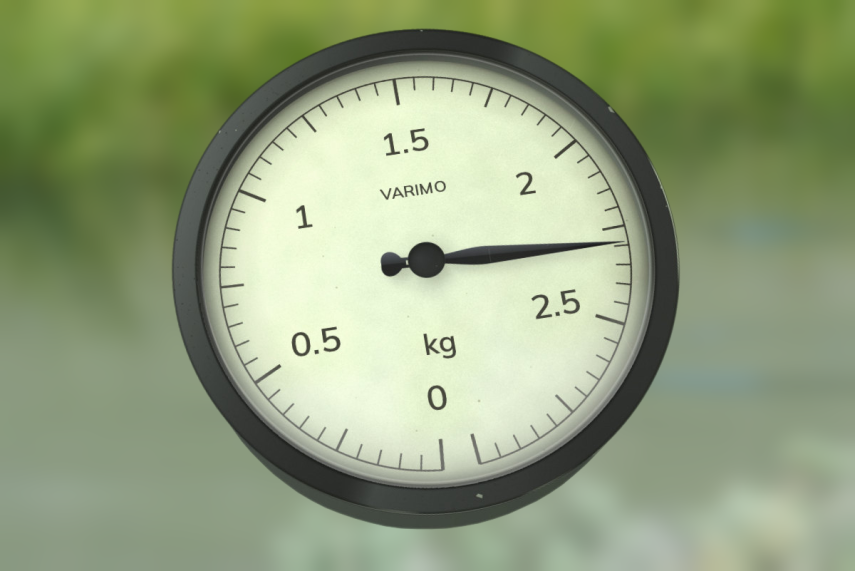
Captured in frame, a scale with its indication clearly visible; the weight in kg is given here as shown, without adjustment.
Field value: 2.3 kg
